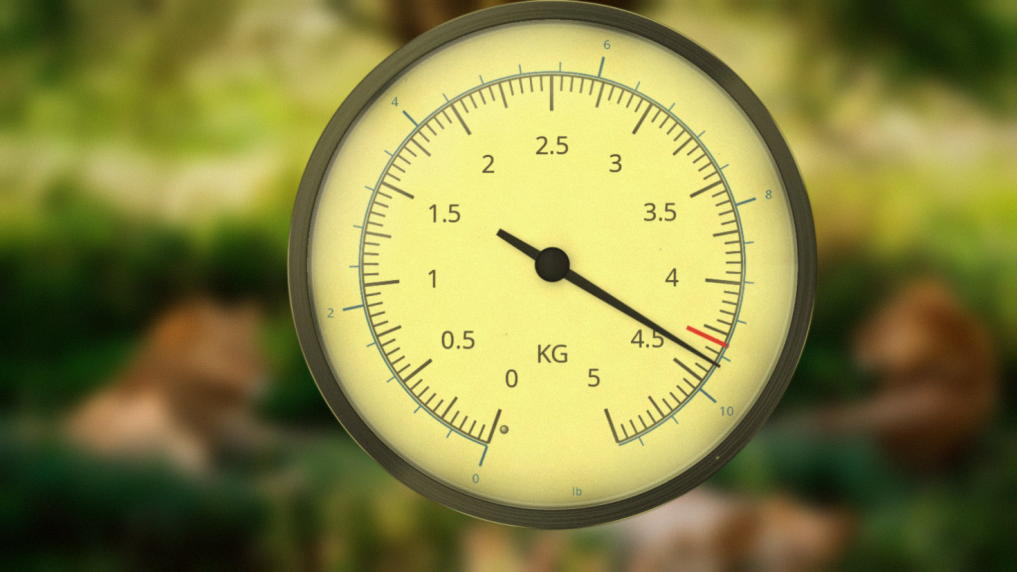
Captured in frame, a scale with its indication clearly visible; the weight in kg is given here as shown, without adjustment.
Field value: 4.4 kg
